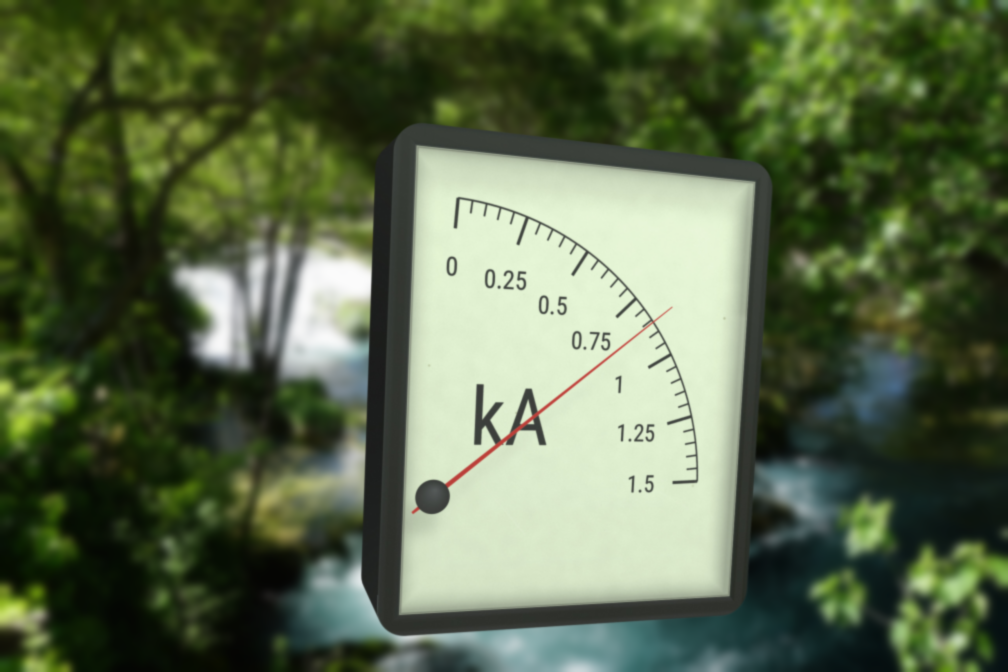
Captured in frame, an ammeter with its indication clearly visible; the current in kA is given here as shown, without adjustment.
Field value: 0.85 kA
